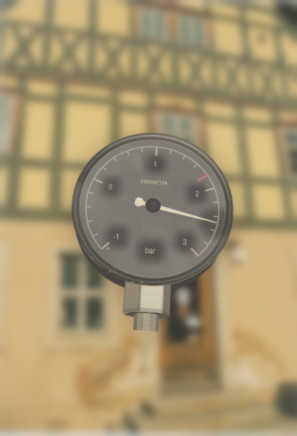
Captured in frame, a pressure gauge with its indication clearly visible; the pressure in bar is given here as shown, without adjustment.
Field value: 2.5 bar
